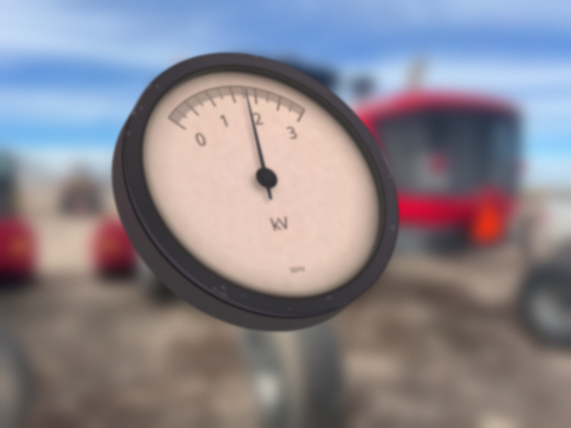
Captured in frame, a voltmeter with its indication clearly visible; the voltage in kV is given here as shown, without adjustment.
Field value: 1.75 kV
